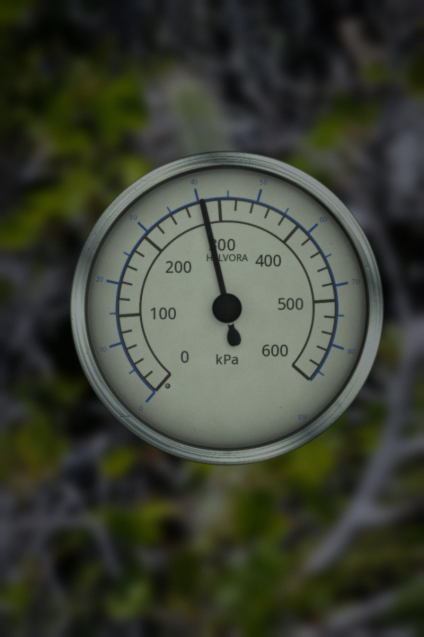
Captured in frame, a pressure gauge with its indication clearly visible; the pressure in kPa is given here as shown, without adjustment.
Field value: 280 kPa
